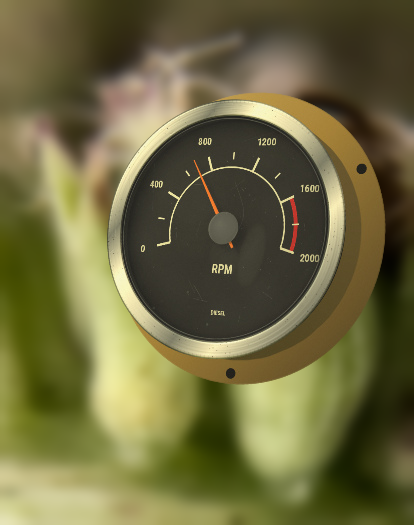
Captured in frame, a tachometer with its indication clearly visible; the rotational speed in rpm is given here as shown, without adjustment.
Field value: 700 rpm
